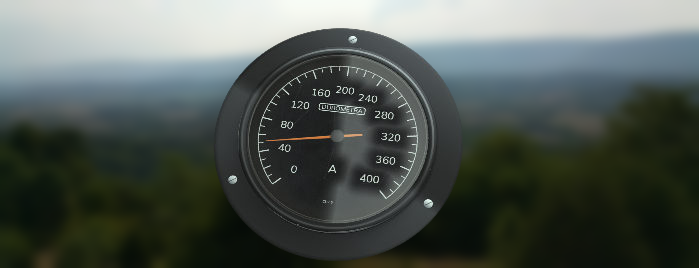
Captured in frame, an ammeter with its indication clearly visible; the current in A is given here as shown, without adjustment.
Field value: 50 A
